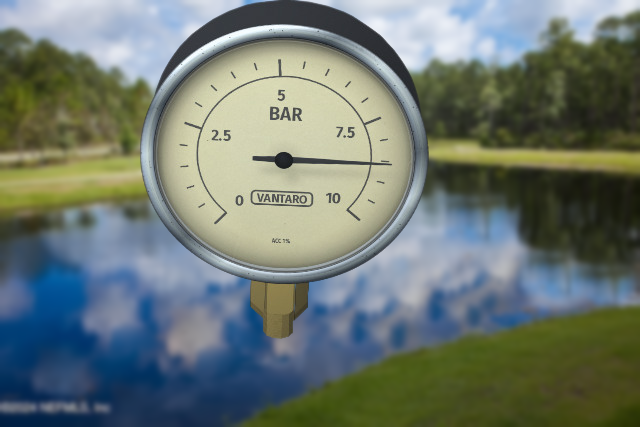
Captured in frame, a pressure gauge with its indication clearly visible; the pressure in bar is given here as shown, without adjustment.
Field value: 8.5 bar
